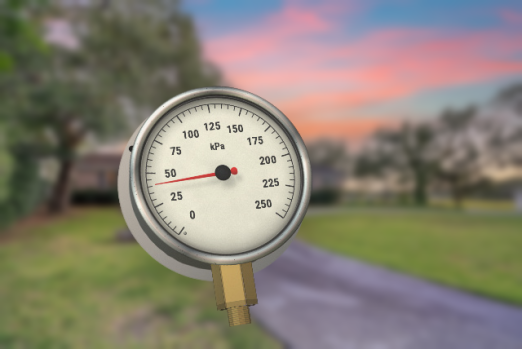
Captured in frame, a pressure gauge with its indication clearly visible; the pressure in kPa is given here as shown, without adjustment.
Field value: 40 kPa
